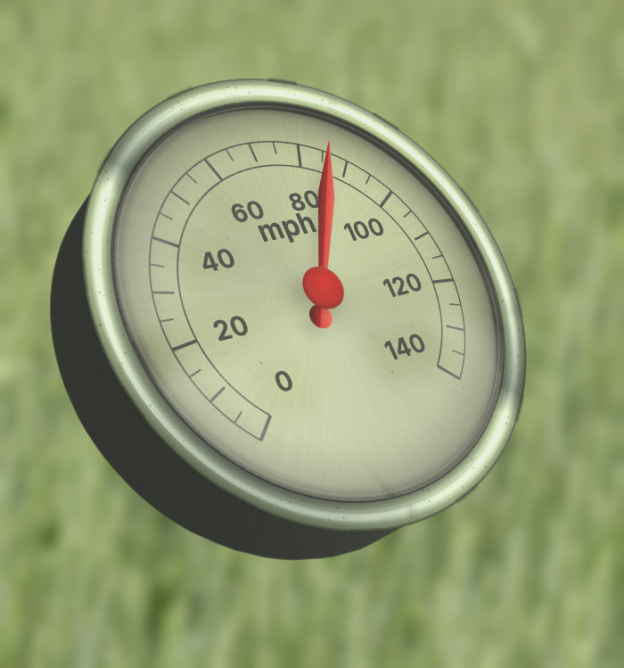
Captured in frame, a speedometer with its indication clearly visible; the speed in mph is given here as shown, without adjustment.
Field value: 85 mph
